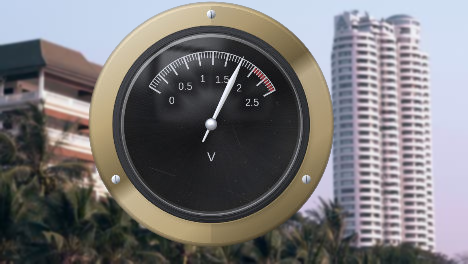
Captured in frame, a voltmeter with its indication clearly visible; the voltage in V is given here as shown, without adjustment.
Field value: 1.75 V
